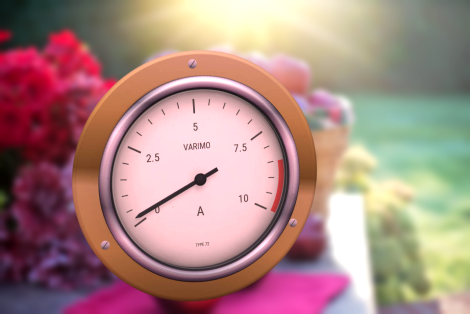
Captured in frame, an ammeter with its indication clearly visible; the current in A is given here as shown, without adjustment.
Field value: 0.25 A
